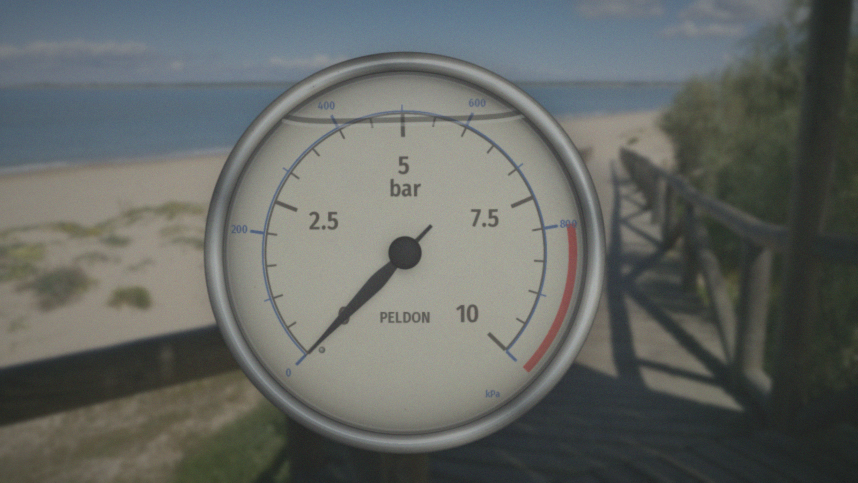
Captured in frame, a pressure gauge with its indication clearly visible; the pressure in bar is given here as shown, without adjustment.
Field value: 0 bar
